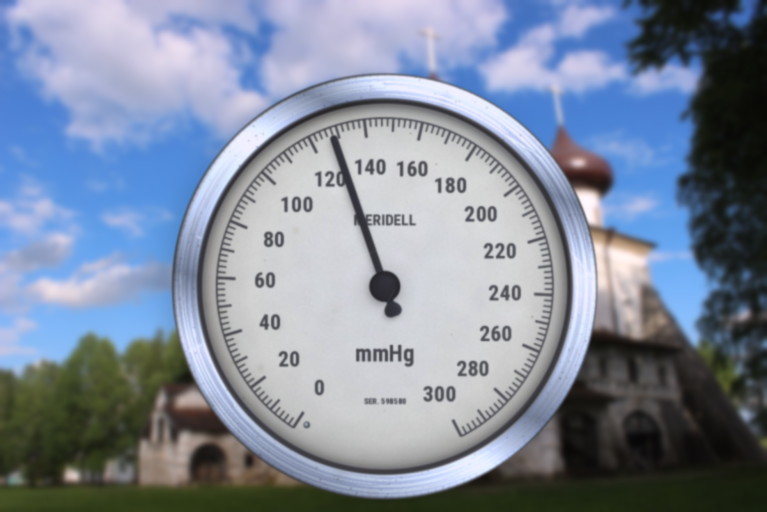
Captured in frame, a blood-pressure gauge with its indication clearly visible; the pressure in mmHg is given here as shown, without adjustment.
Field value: 128 mmHg
